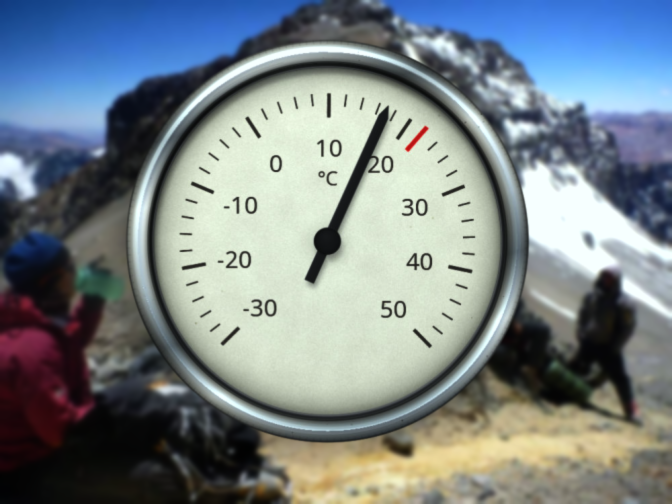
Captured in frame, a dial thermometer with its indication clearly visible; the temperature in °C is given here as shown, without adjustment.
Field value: 17 °C
